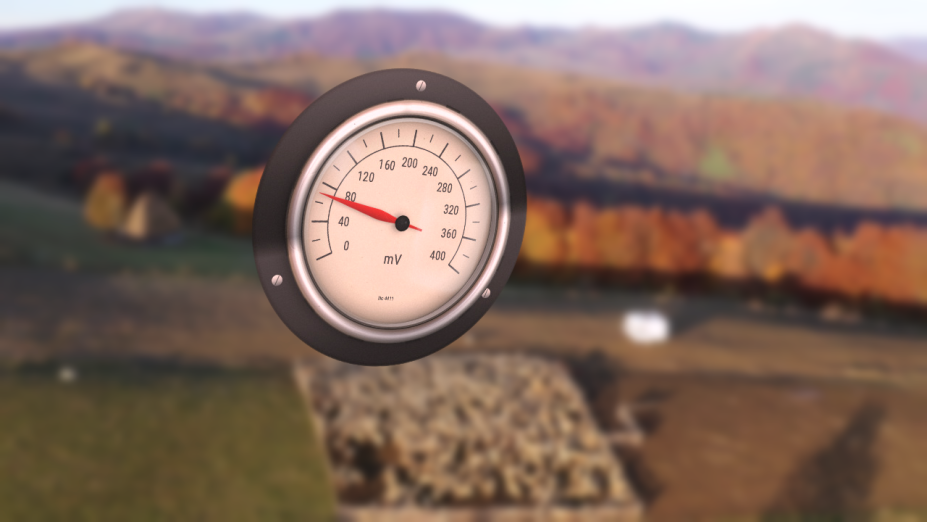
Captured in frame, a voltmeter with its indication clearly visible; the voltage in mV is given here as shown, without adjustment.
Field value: 70 mV
